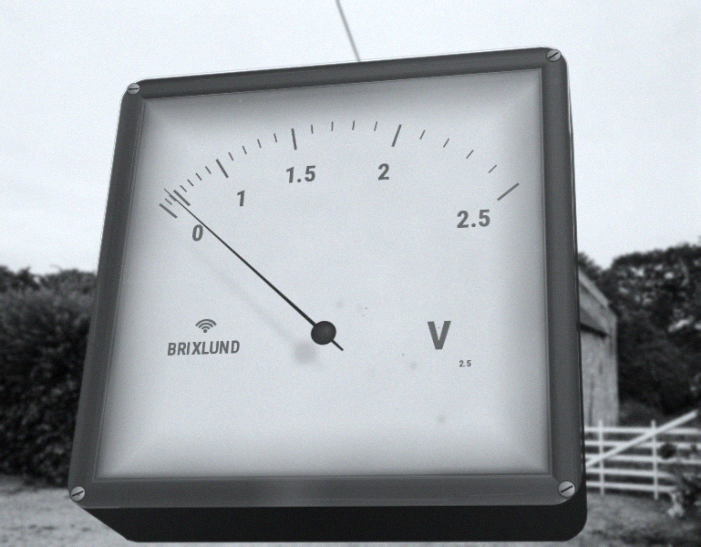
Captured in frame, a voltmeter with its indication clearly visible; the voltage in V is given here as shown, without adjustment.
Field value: 0.4 V
